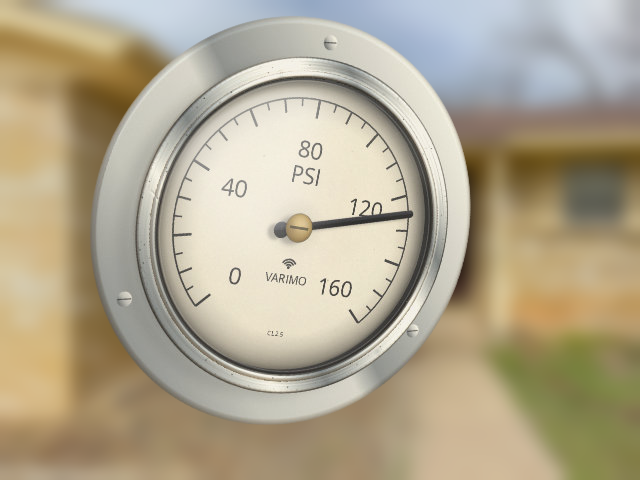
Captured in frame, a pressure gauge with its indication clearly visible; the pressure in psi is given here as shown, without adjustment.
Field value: 125 psi
